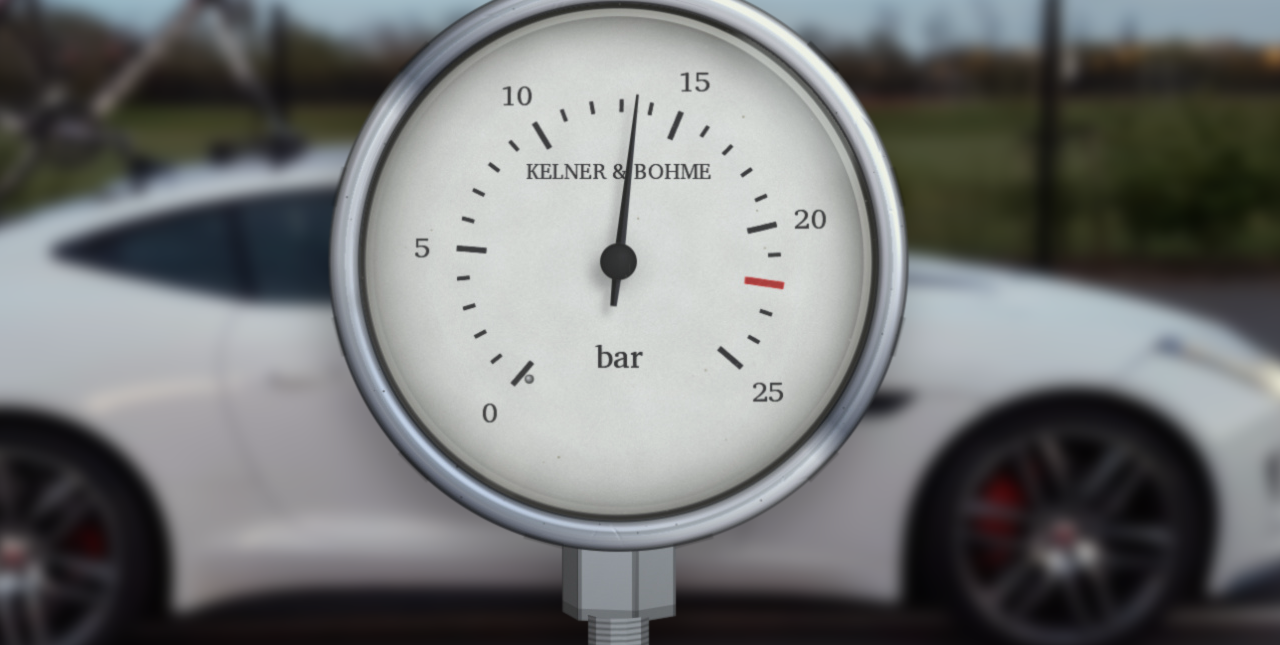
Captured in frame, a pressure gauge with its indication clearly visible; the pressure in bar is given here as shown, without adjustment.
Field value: 13.5 bar
